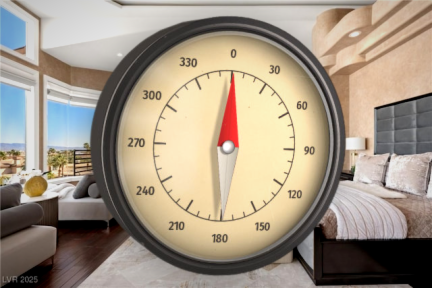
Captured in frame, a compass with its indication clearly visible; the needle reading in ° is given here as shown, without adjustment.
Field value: 0 °
